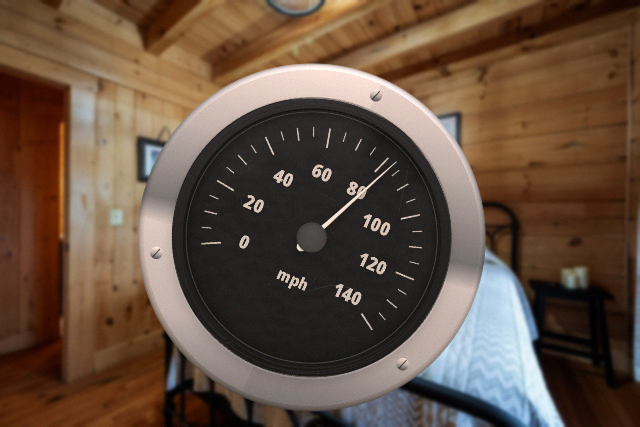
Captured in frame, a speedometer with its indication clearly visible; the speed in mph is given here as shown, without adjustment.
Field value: 82.5 mph
